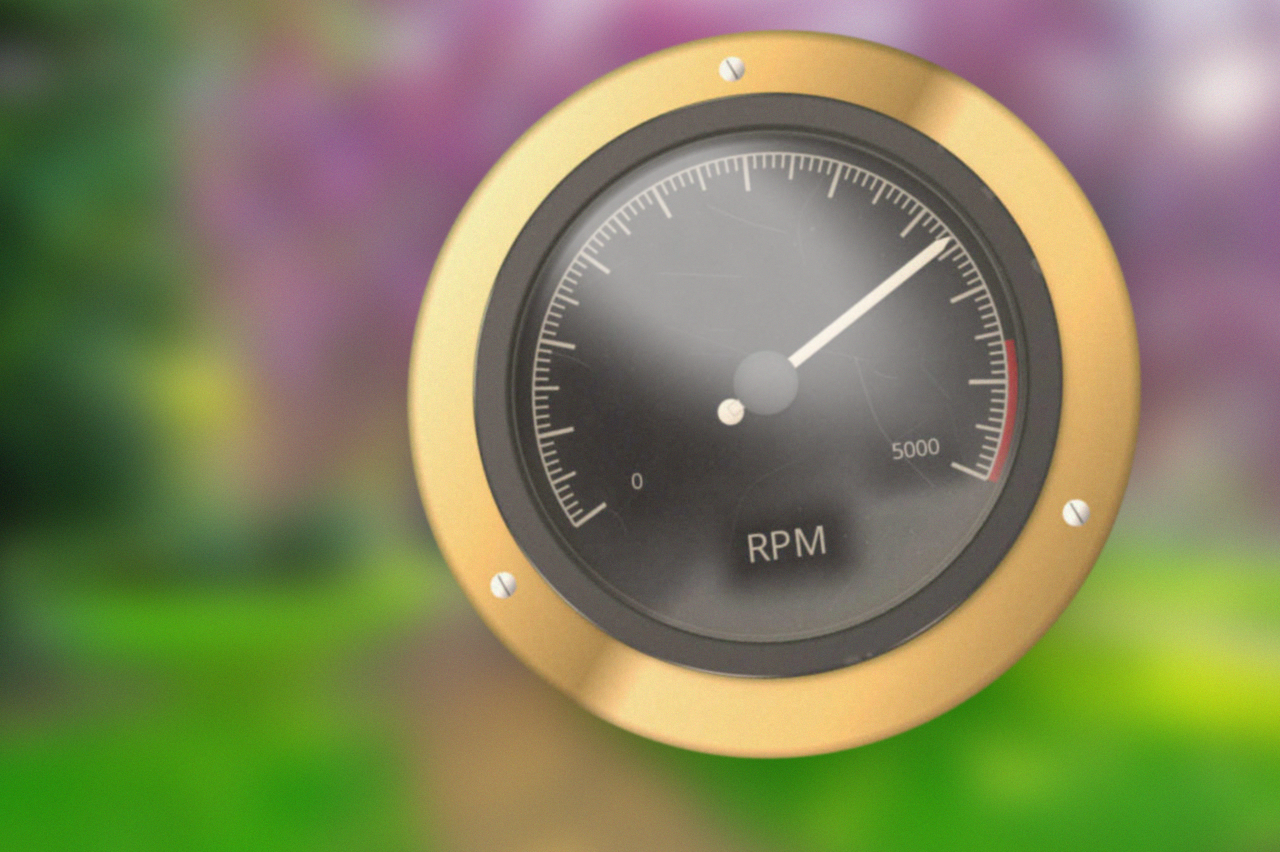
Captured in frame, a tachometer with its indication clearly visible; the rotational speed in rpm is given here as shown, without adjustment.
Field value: 3700 rpm
